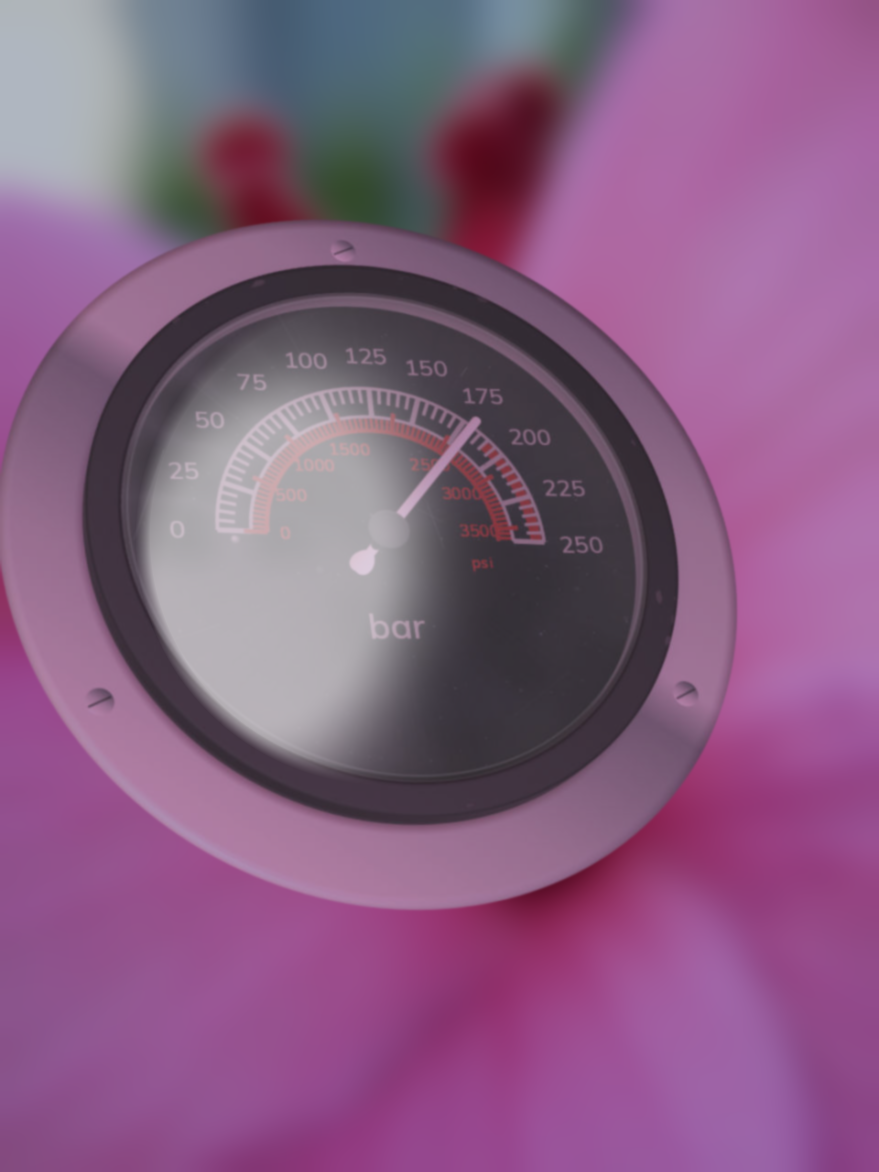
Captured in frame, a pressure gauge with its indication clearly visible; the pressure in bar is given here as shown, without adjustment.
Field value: 180 bar
